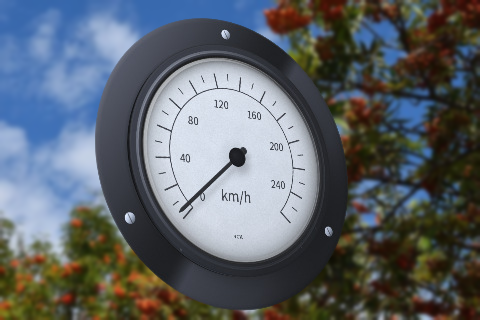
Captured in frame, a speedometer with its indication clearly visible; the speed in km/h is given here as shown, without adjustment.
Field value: 5 km/h
